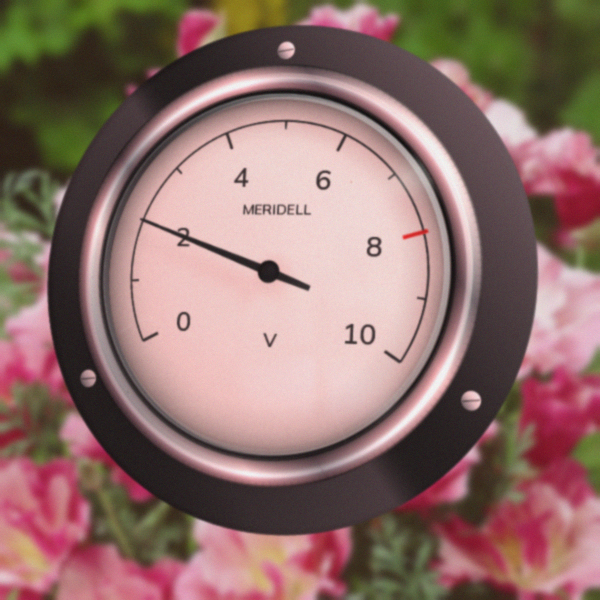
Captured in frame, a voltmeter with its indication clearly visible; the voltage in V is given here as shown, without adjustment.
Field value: 2 V
